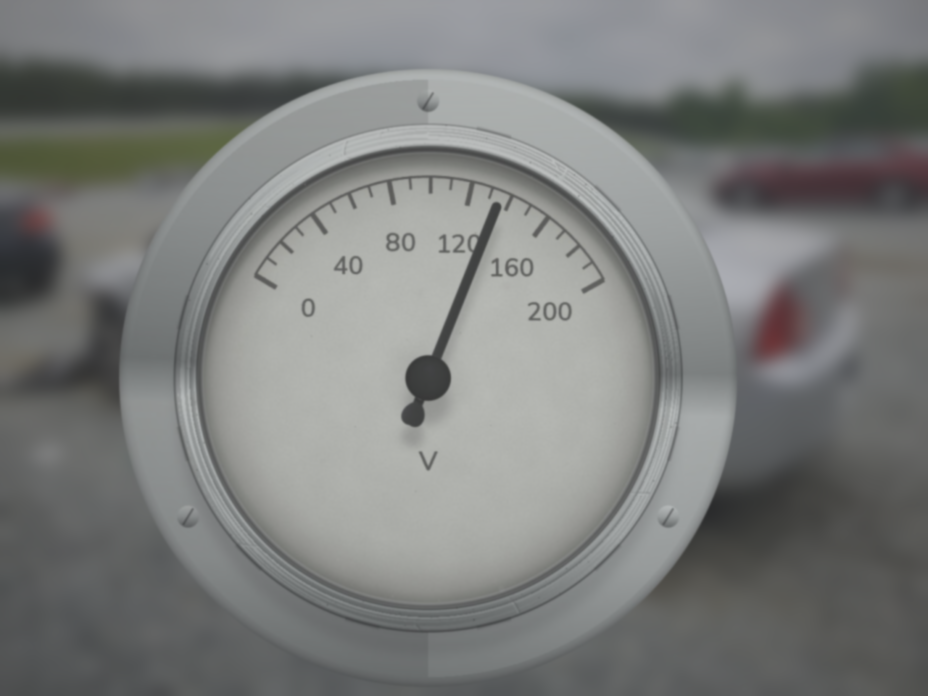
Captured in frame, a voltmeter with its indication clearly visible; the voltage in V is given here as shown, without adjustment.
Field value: 135 V
